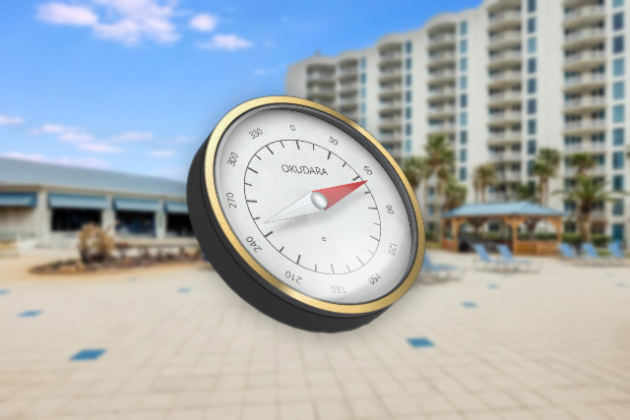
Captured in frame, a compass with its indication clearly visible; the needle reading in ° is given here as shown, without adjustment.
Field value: 67.5 °
